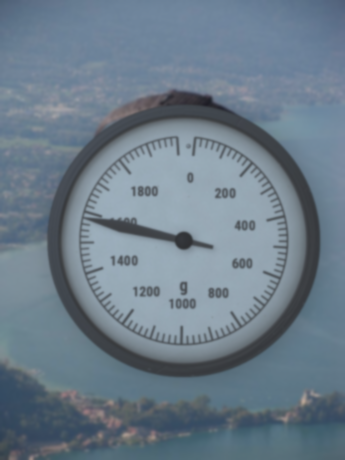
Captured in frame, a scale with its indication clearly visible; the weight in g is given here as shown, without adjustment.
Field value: 1580 g
